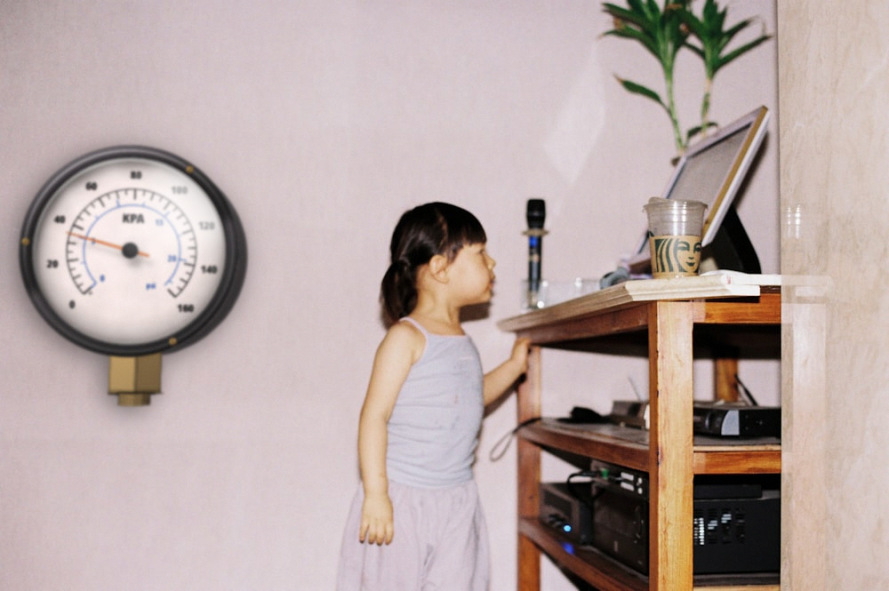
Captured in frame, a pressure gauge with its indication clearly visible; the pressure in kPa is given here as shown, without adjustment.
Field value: 35 kPa
